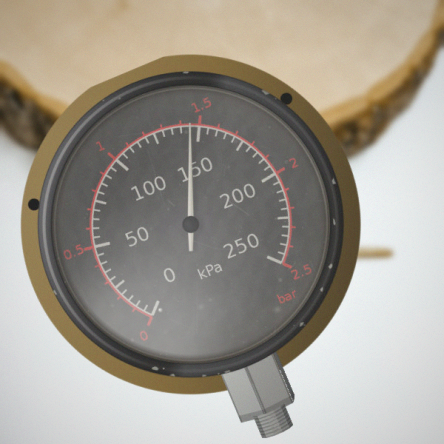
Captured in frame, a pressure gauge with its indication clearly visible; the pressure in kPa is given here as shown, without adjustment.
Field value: 145 kPa
